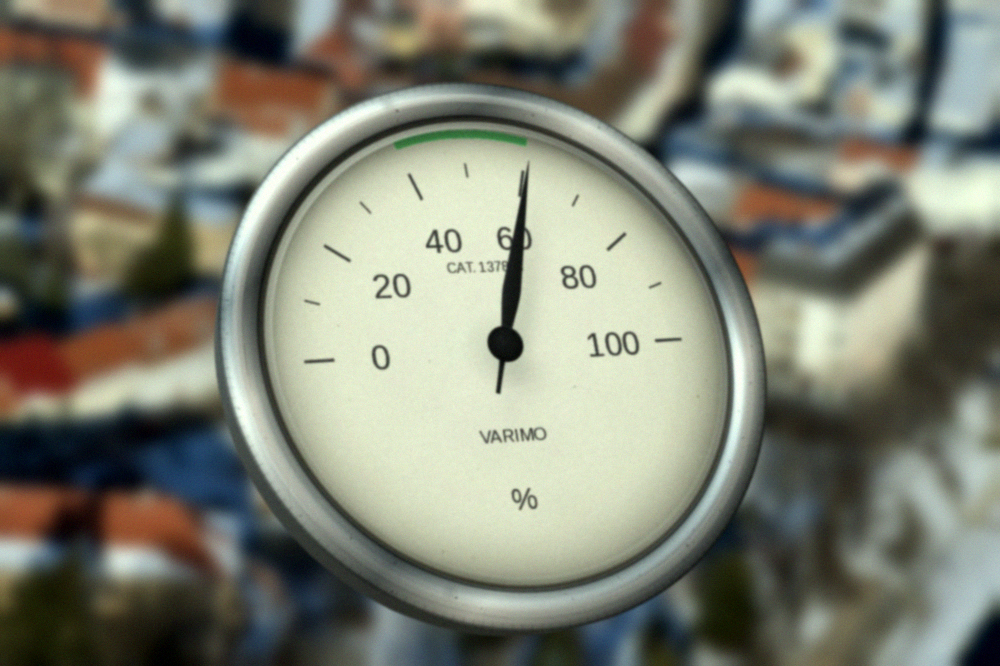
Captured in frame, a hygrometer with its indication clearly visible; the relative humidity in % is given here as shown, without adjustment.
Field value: 60 %
